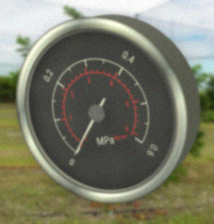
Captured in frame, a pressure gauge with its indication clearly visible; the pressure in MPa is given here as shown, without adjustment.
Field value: 0 MPa
